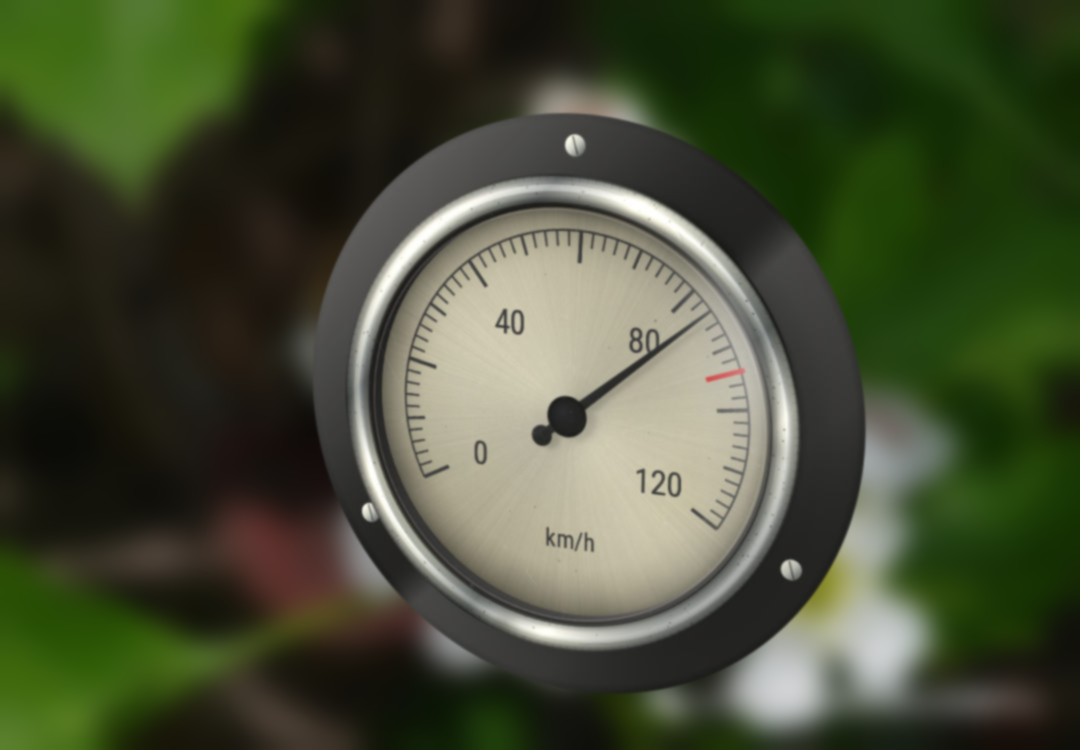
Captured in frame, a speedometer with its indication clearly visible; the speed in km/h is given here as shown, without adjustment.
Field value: 84 km/h
